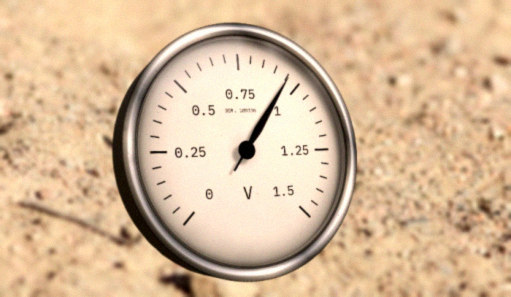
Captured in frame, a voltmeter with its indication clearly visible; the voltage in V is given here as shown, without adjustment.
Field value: 0.95 V
